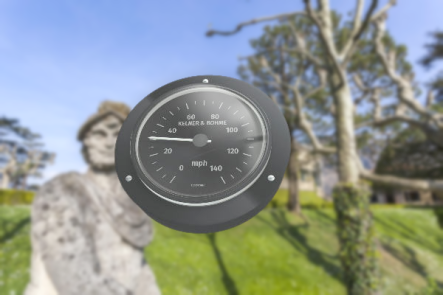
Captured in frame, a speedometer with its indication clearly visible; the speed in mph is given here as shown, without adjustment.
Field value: 30 mph
